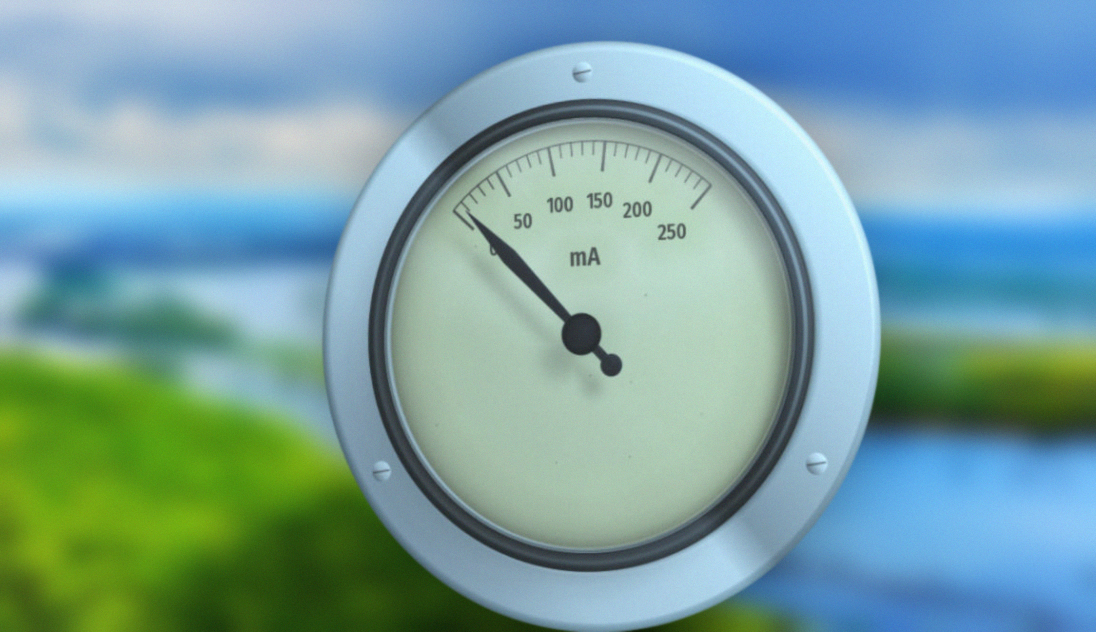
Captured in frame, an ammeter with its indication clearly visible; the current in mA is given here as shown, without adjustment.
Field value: 10 mA
